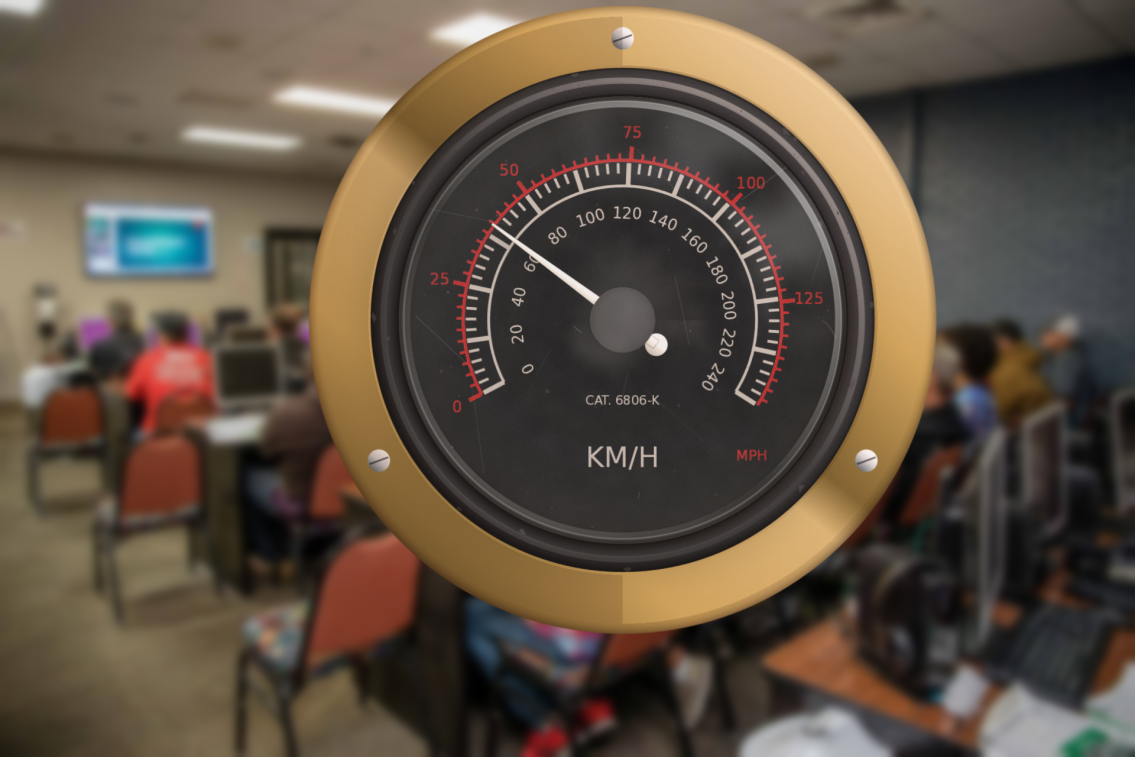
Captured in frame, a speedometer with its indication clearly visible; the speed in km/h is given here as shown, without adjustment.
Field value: 64 km/h
